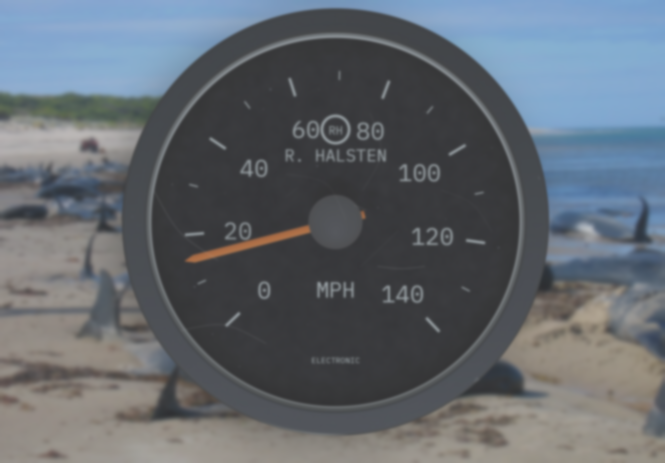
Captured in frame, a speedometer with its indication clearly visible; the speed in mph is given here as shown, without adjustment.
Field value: 15 mph
